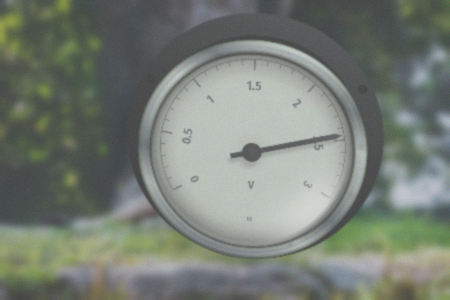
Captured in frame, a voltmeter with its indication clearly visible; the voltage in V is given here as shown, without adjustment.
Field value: 2.45 V
